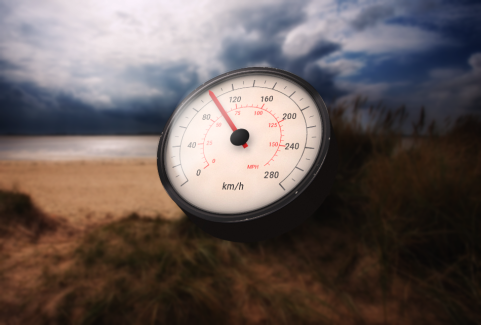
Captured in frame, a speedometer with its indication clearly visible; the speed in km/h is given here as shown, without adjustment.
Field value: 100 km/h
